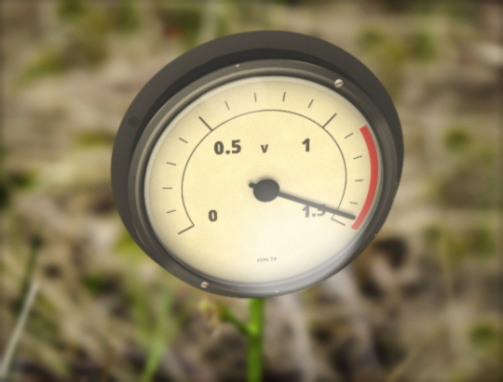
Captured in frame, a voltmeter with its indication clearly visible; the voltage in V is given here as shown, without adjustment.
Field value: 1.45 V
